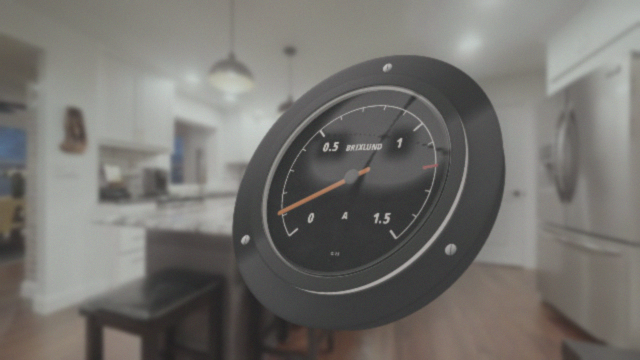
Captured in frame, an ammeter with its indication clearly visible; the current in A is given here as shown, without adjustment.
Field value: 0.1 A
